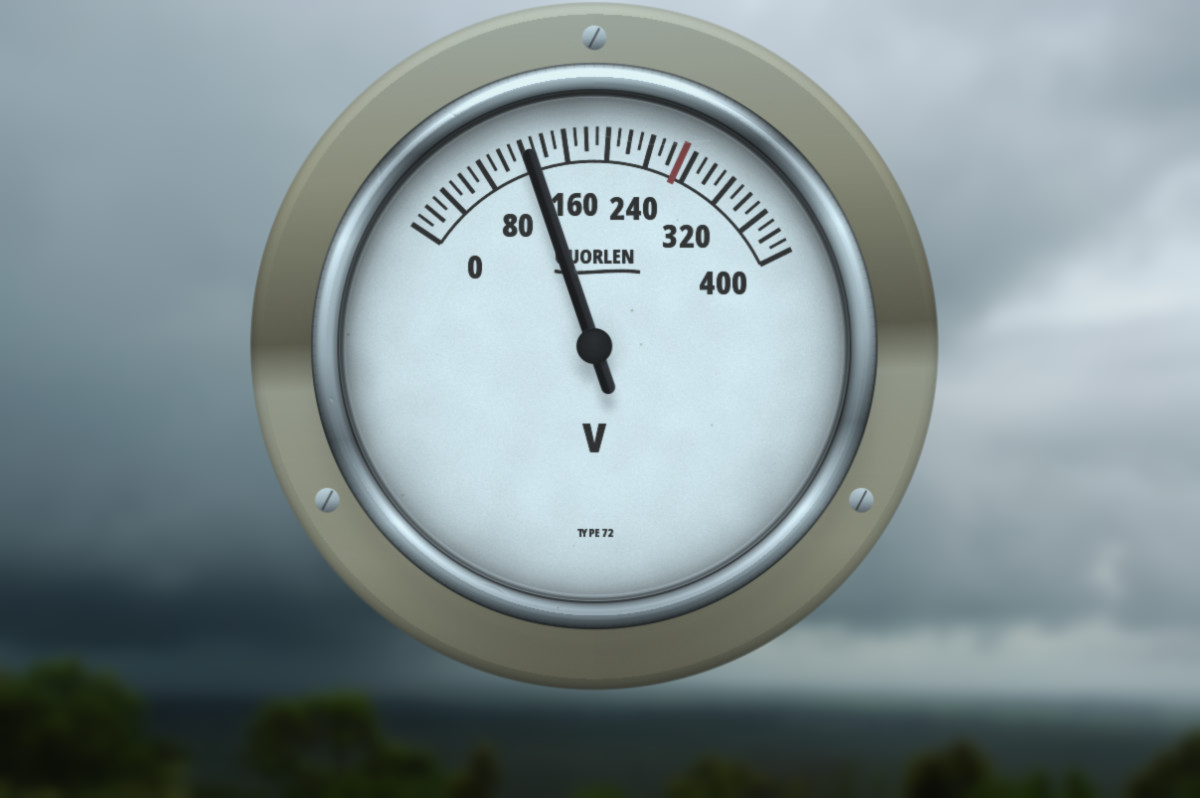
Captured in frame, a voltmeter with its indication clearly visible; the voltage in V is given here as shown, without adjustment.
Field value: 125 V
